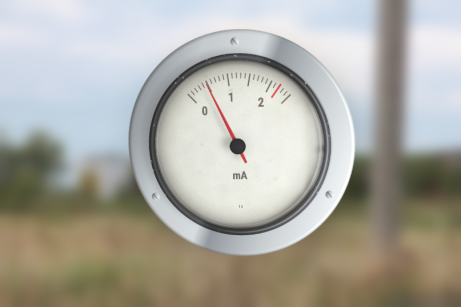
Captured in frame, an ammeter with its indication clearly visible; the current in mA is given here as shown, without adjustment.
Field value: 0.5 mA
